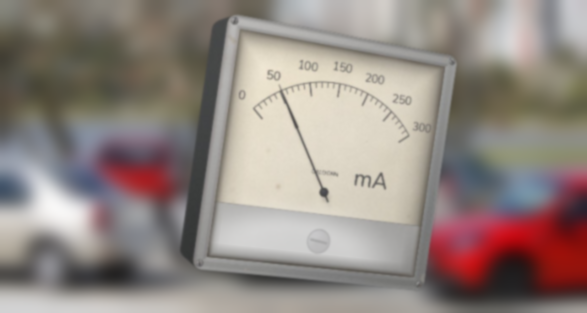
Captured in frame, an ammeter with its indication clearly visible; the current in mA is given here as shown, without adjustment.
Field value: 50 mA
